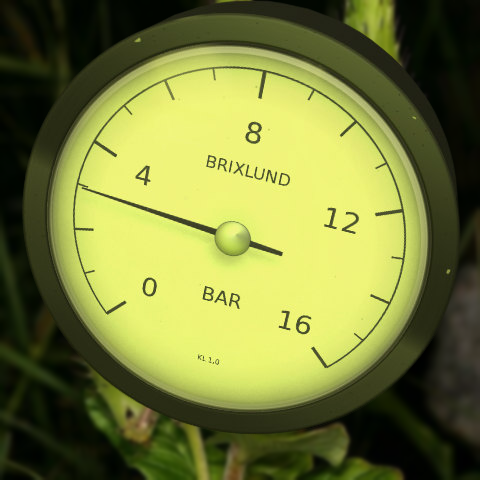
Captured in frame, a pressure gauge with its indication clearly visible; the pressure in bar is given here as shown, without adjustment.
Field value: 3 bar
